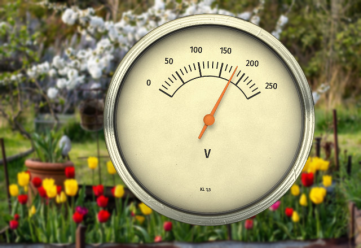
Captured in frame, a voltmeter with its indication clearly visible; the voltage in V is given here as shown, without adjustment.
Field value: 180 V
